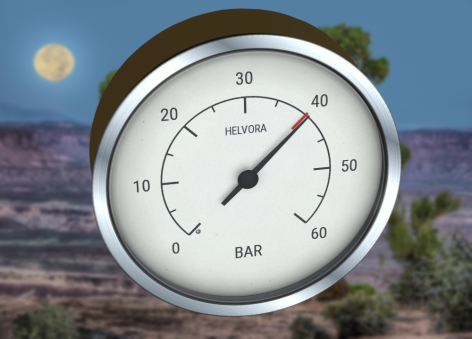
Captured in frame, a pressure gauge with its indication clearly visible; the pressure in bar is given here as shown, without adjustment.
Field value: 40 bar
